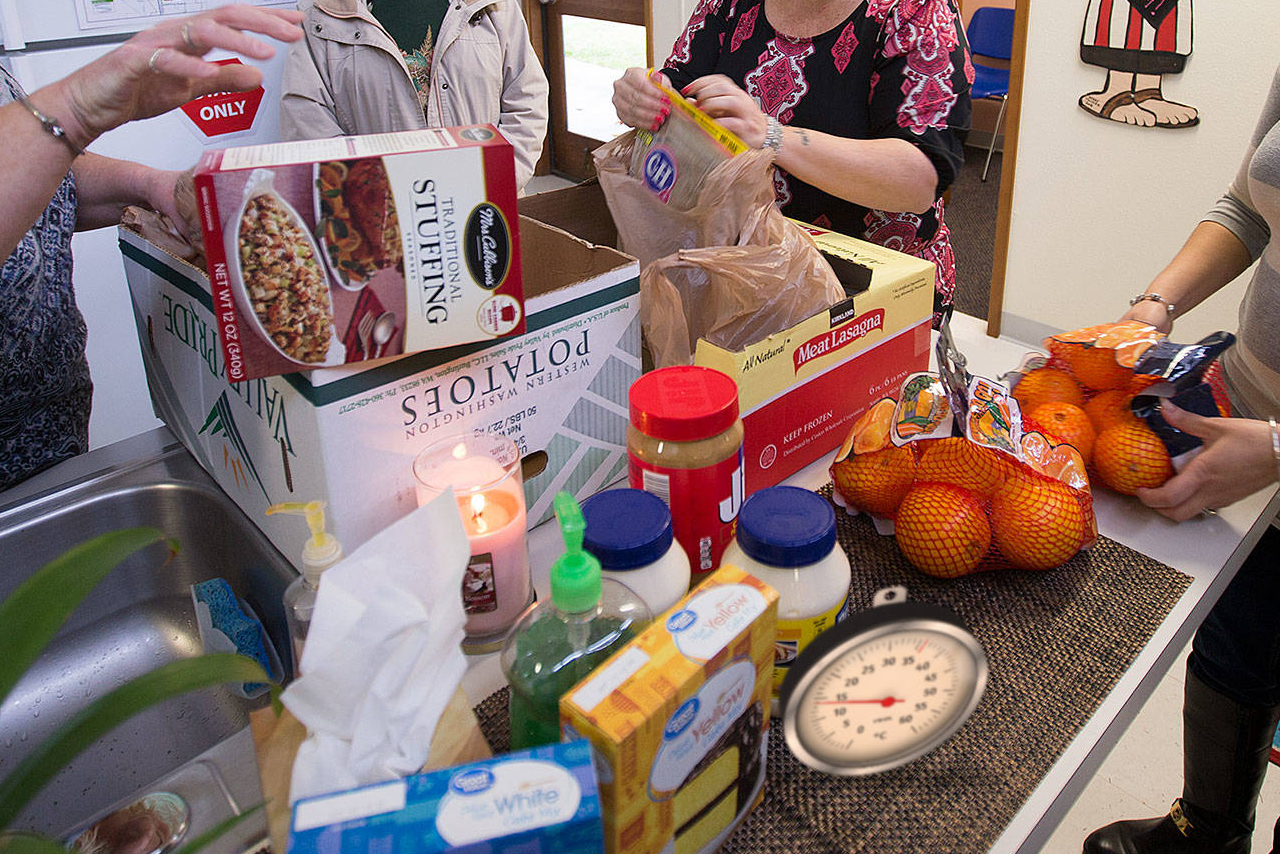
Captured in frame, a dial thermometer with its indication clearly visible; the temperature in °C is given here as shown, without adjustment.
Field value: 15 °C
